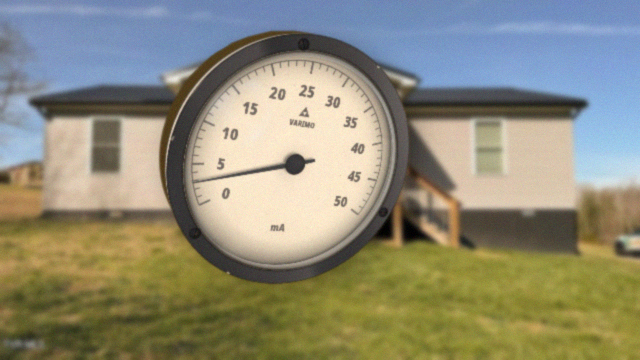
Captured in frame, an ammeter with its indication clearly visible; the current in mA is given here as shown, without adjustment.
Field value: 3 mA
